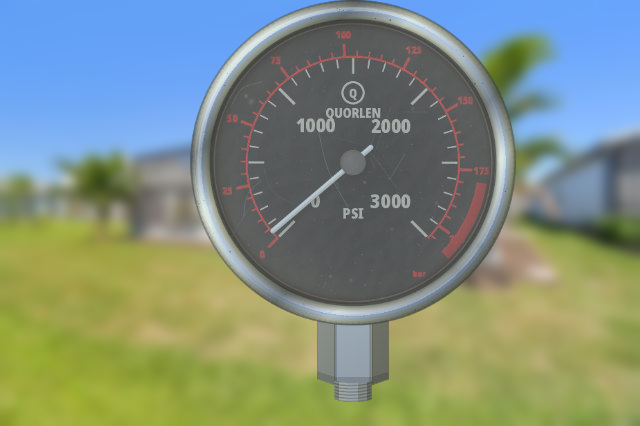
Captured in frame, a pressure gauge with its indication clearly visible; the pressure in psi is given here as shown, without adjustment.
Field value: 50 psi
